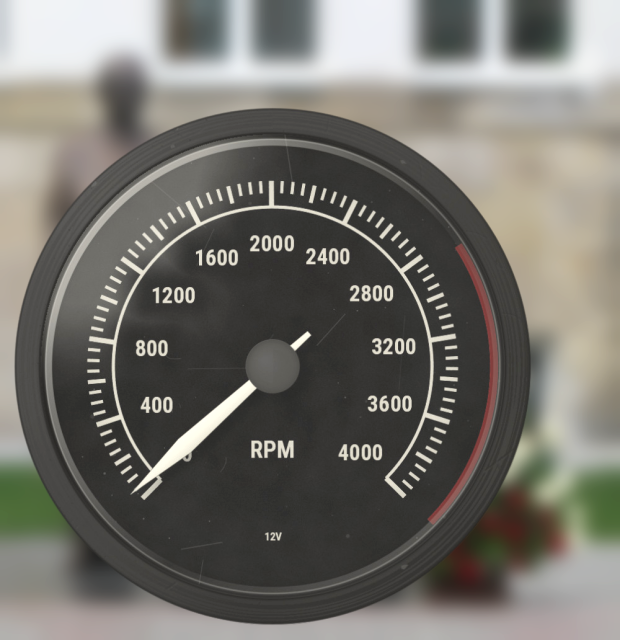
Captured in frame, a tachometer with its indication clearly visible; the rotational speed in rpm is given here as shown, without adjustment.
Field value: 50 rpm
